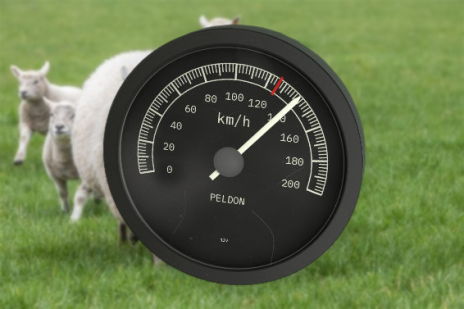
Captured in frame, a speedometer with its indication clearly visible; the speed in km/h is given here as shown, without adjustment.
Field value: 140 km/h
